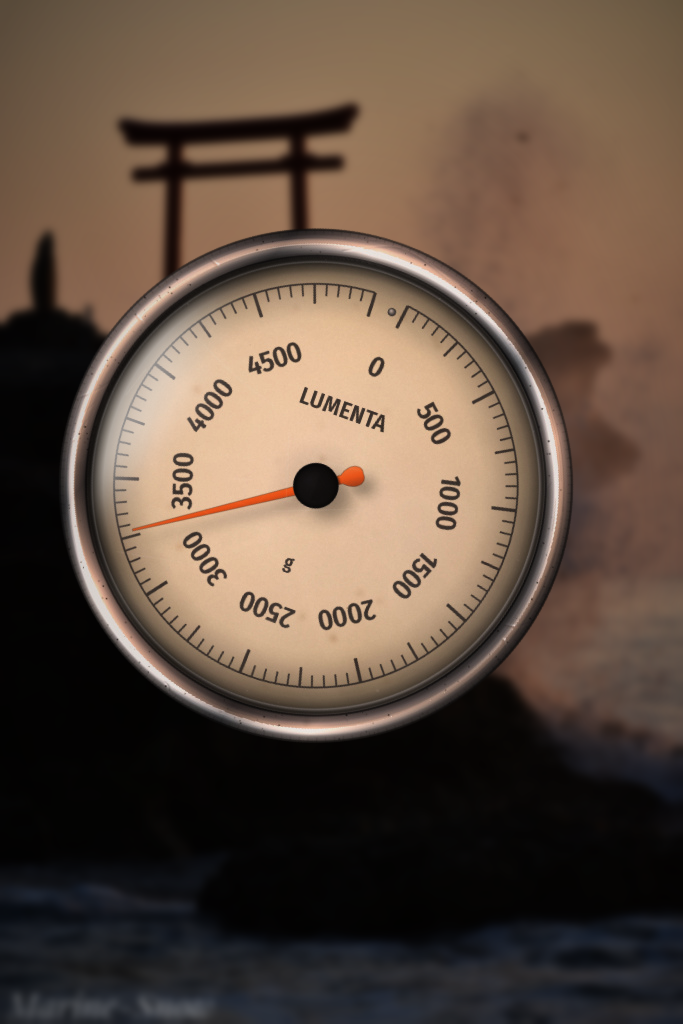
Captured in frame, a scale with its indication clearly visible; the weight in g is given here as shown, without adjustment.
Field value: 3275 g
